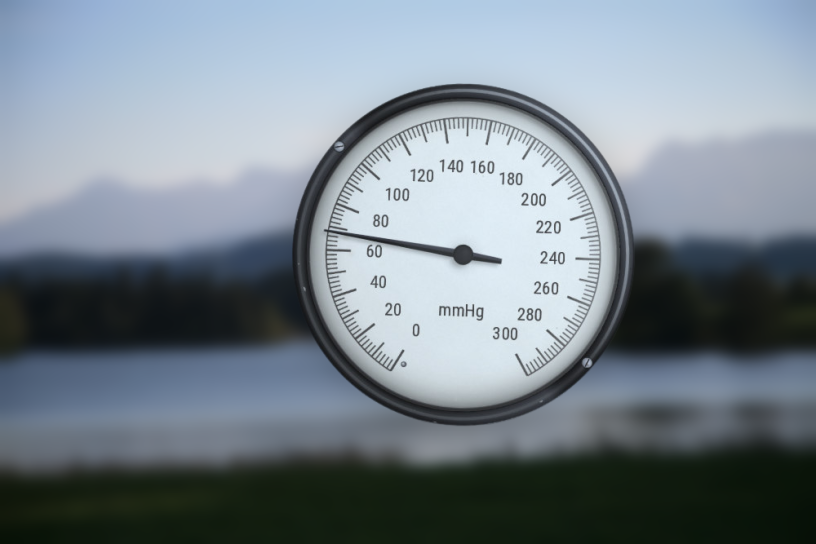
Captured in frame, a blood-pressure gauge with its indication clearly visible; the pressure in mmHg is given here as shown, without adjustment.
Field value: 68 mmHg
